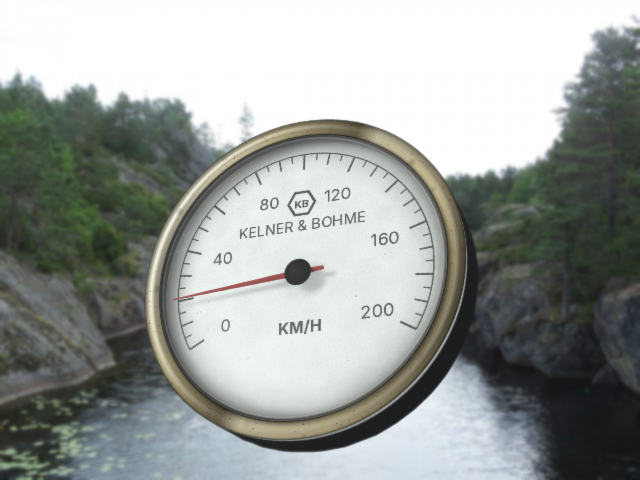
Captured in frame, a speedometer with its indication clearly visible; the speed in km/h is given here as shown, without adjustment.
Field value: 20 km/h
